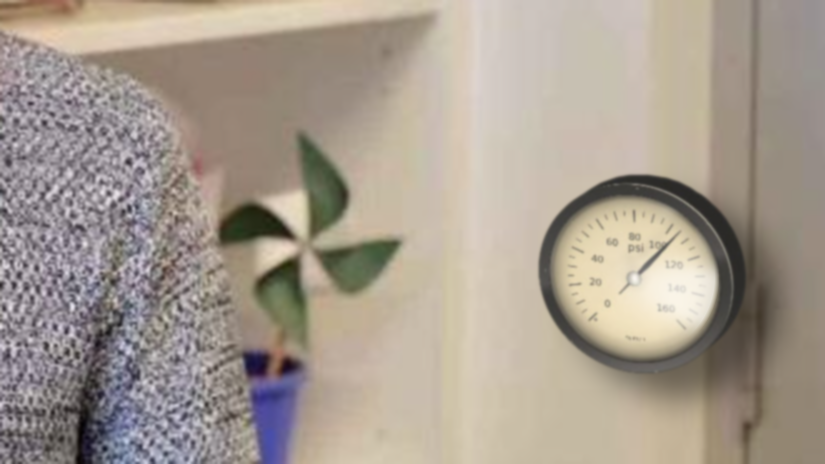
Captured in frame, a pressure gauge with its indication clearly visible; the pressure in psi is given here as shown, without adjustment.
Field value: 105 psi
